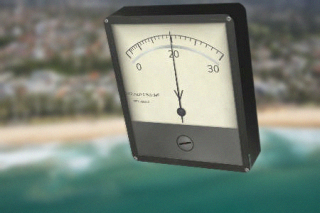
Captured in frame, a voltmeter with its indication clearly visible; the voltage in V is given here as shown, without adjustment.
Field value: 20 V
